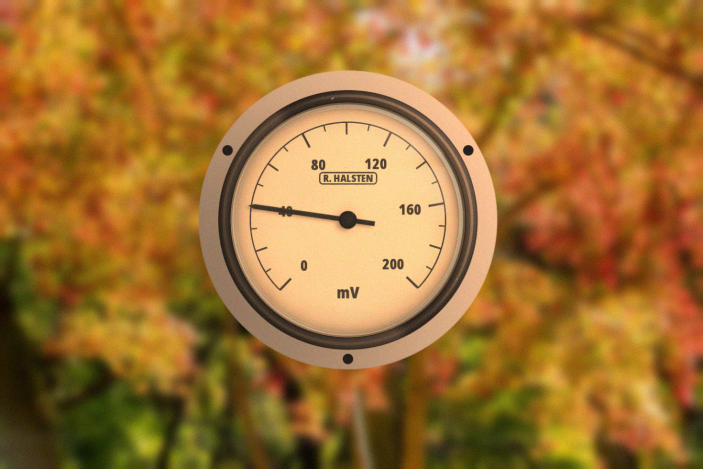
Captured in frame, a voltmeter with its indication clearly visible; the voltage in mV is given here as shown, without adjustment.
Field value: 40 mV
